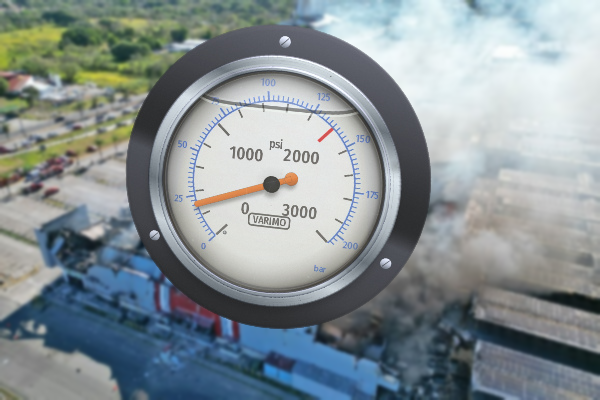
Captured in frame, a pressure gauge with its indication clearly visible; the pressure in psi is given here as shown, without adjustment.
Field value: 300 psi
